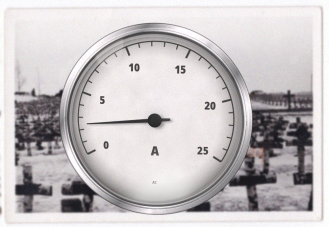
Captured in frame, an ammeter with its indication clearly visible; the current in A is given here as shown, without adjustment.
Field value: 2.5 A
